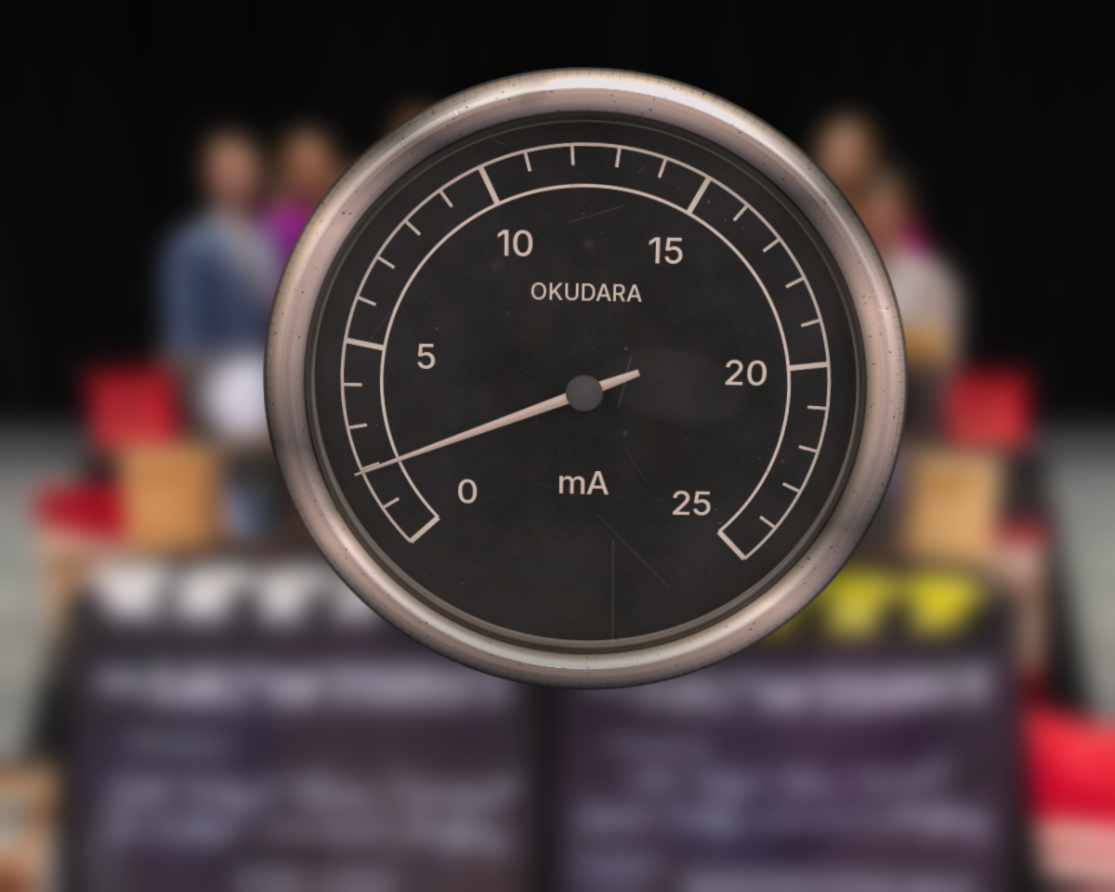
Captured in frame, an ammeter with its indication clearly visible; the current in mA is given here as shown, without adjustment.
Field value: 2 mA
